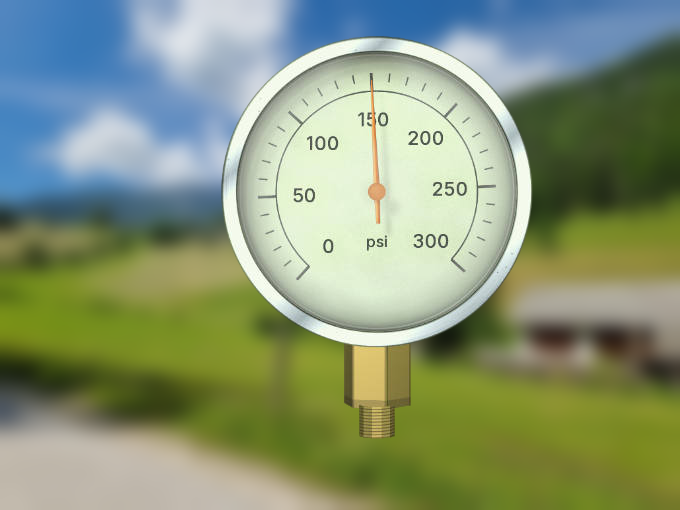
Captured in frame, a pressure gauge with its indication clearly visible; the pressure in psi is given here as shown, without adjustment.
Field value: 150 psi
